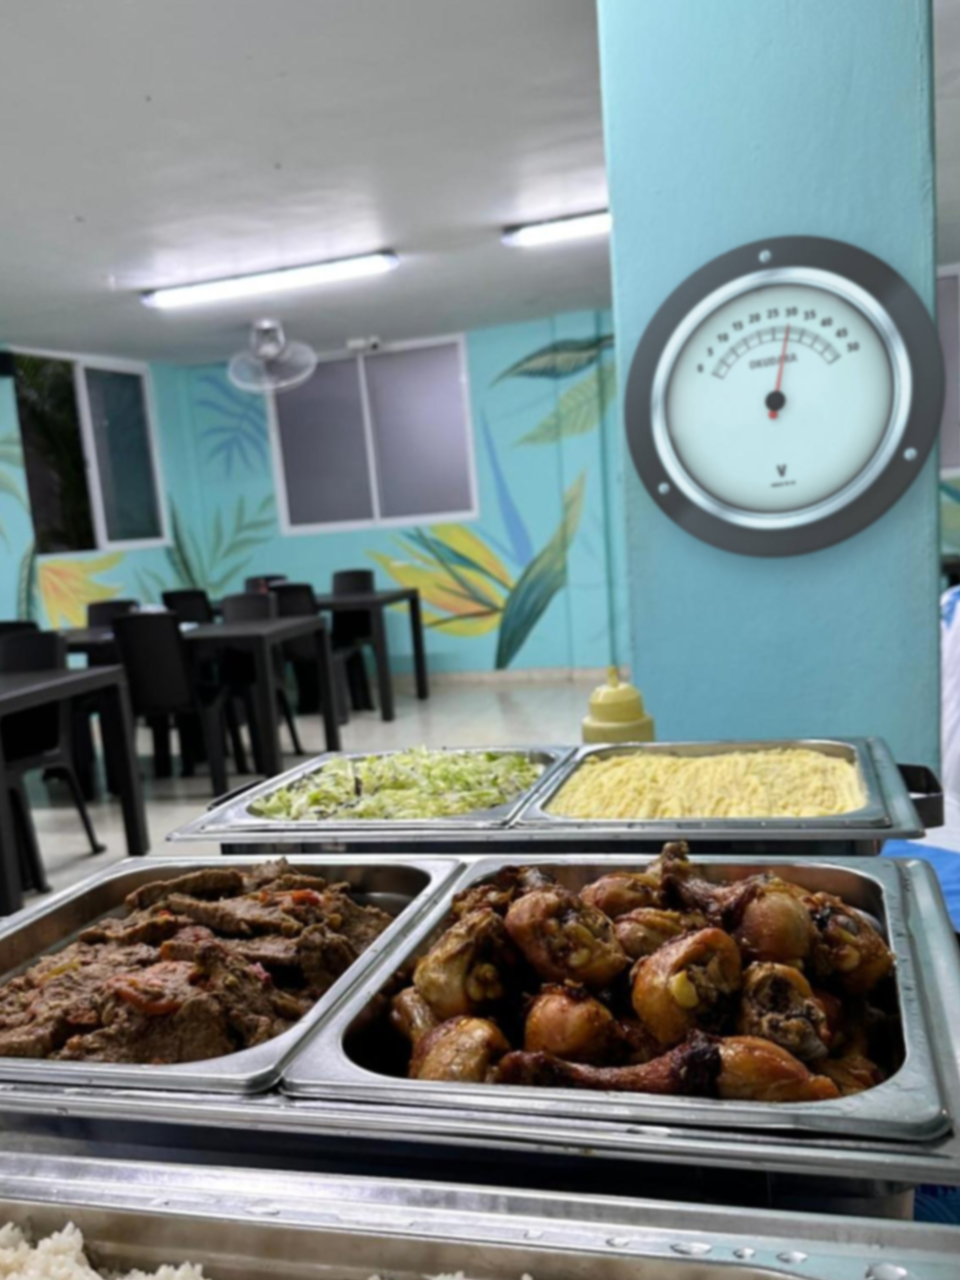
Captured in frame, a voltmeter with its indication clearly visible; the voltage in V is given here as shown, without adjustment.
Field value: 30 V
